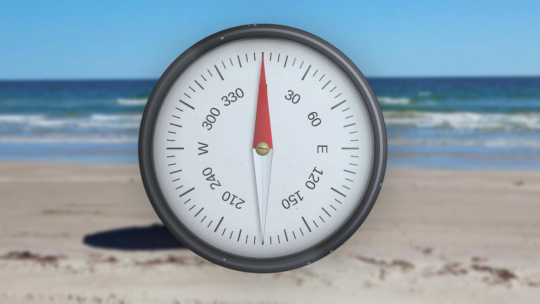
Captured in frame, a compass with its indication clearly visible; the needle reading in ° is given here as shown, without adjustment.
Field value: 0 °
